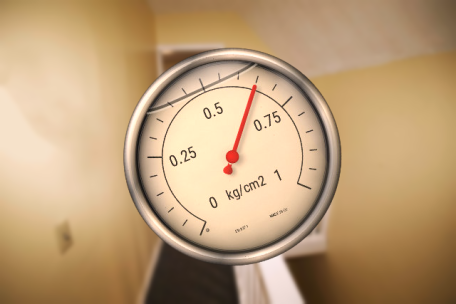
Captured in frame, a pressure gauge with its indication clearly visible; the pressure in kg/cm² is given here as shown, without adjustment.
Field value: 0.65 kg/cm²
